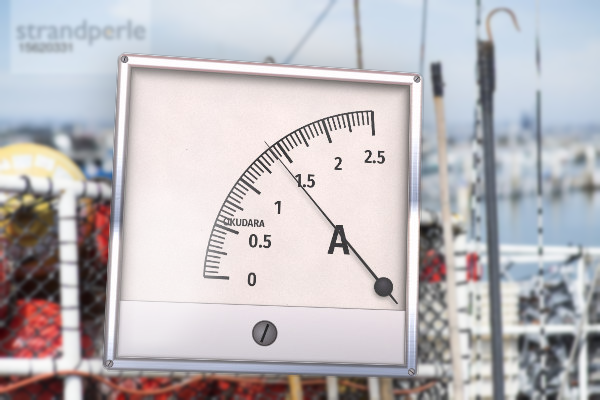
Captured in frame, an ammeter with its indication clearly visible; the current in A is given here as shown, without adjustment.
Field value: 1.4 A
